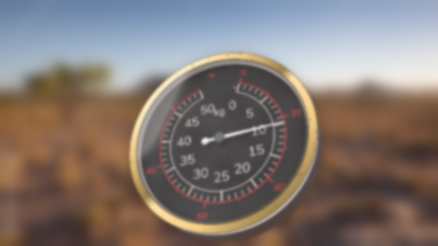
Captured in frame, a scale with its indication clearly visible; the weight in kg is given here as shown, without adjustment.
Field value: 10 kg
